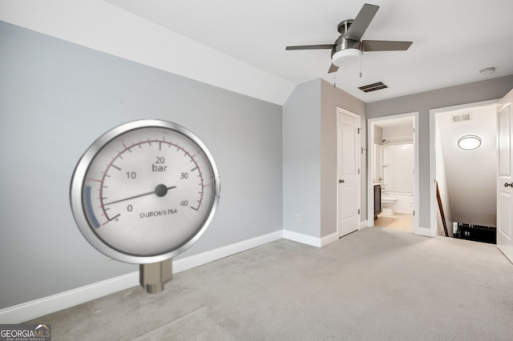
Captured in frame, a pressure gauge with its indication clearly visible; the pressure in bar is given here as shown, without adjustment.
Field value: 3 bar
